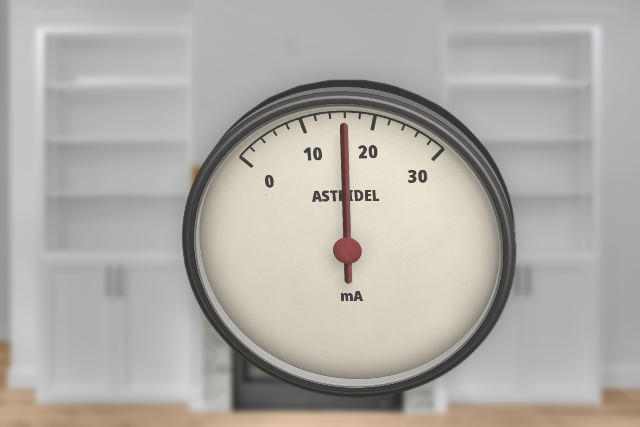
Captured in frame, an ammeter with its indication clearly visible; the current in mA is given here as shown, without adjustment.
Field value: 16 mA
